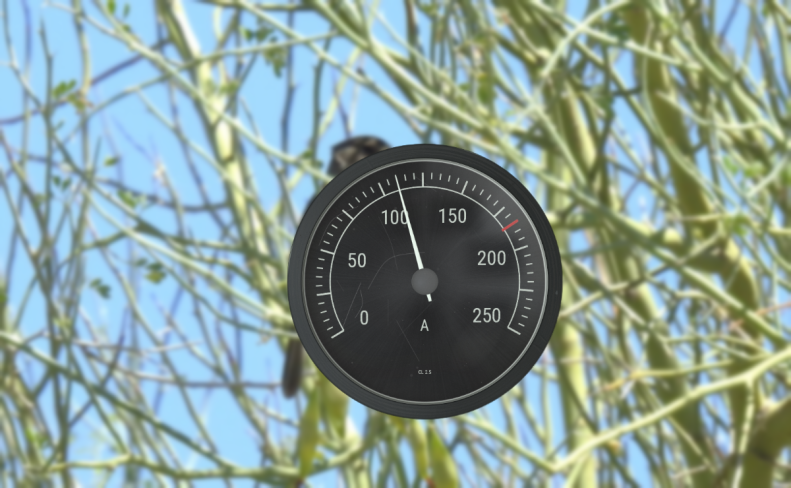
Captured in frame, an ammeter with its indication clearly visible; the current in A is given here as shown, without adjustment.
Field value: 110 A
